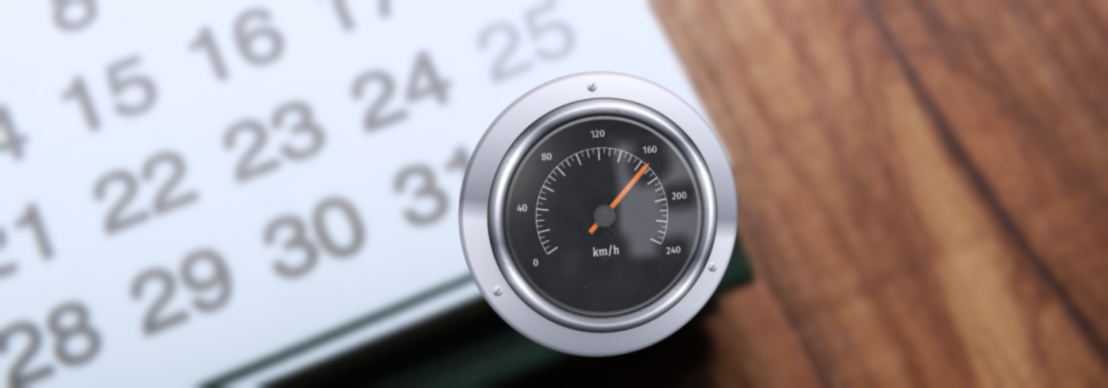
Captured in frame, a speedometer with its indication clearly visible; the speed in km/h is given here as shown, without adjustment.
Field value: 165 km/h
